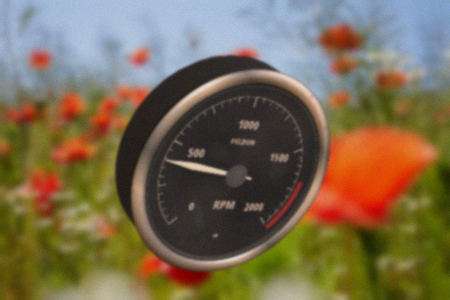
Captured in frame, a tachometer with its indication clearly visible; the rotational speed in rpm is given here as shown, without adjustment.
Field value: 400 rpm
